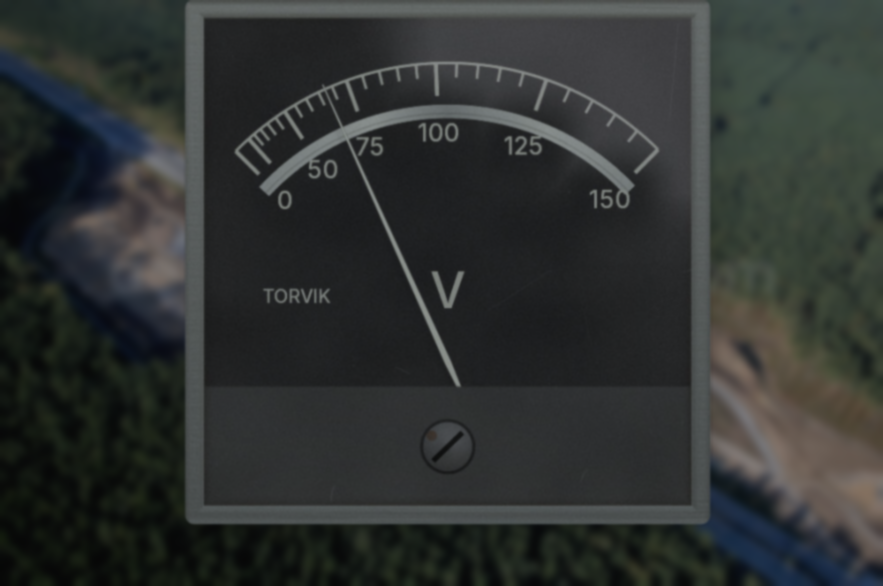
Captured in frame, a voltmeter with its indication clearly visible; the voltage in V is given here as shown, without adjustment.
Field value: 67.5 V
